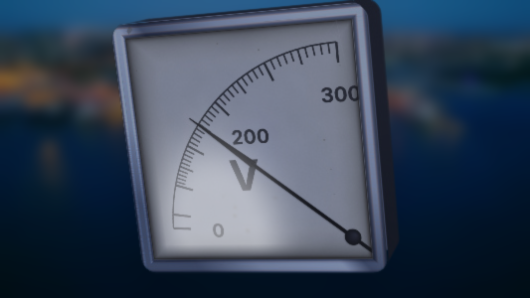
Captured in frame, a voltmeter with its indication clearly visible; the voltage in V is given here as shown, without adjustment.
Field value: 175 V
